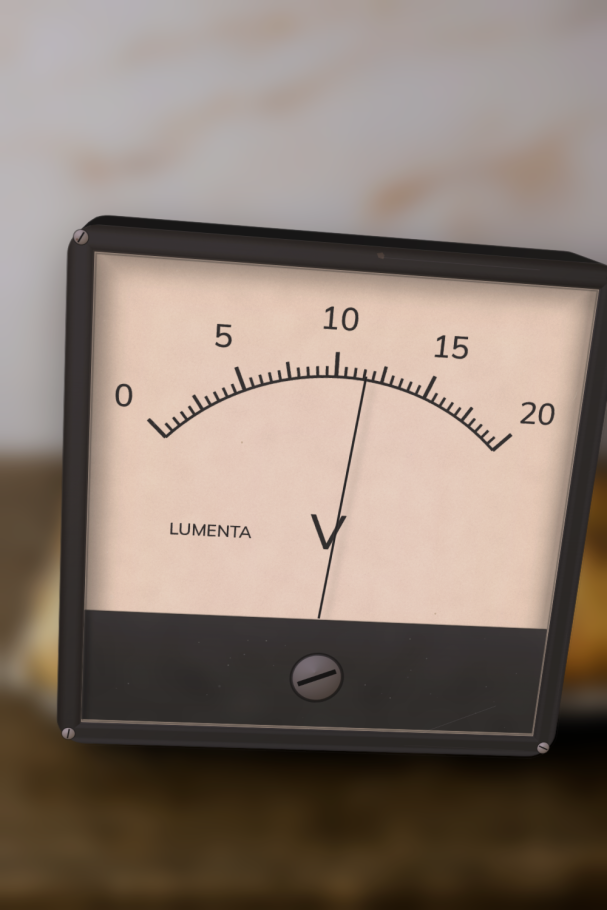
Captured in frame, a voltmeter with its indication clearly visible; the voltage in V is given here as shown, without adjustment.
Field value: 11.5 V
